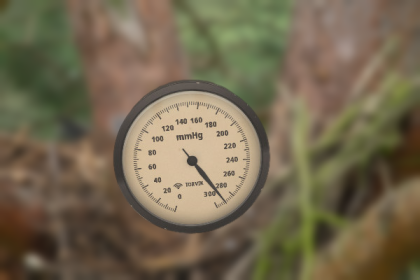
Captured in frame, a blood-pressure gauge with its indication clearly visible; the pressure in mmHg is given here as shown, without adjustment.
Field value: 290 mmHg
